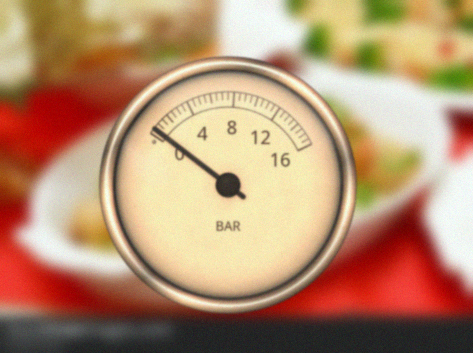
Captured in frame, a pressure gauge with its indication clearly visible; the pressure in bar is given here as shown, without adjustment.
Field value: 0.5 bar
